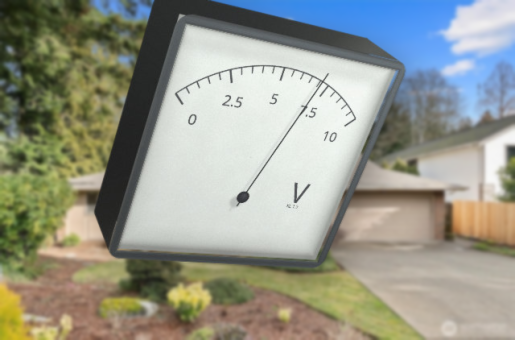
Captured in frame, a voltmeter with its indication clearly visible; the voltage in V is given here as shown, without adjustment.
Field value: 7 V
